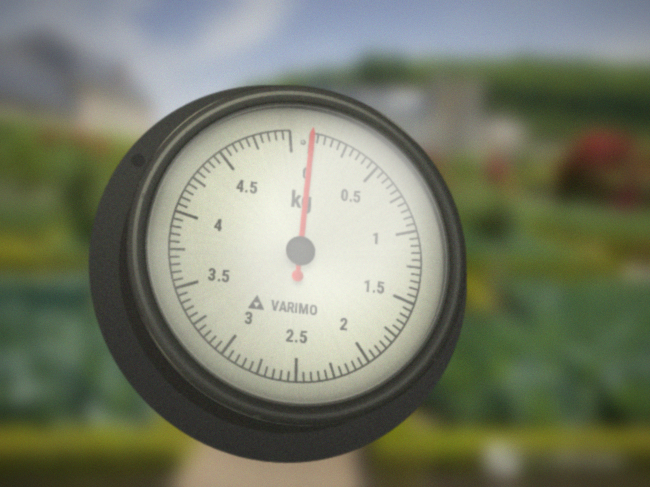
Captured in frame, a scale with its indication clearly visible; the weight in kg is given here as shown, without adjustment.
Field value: 0 kg
